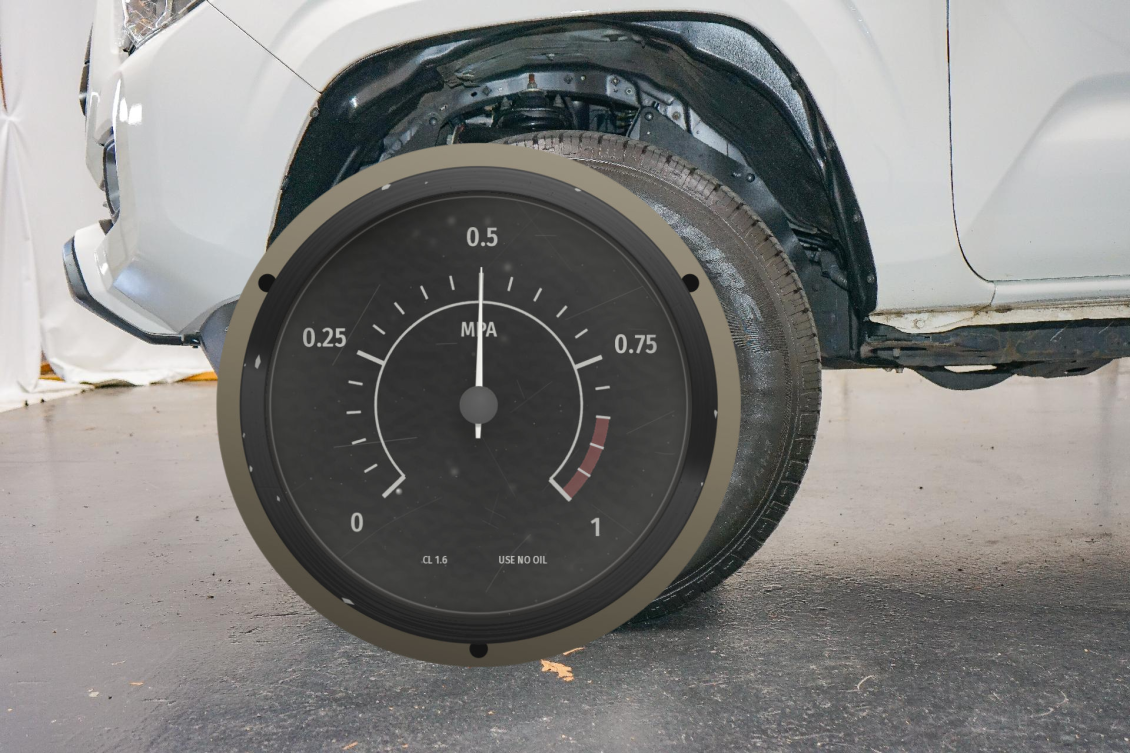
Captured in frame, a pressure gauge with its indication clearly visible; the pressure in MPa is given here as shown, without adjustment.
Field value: 0.5 MPa
